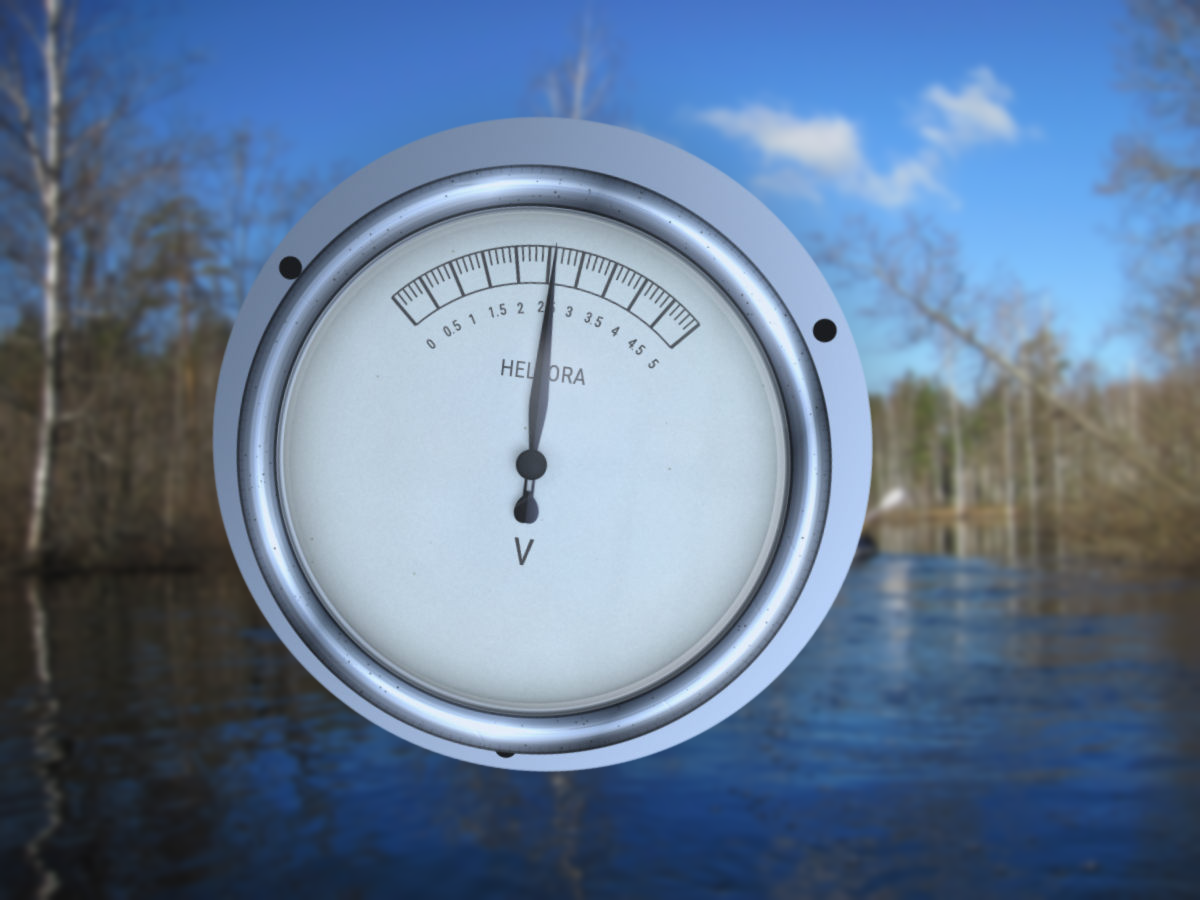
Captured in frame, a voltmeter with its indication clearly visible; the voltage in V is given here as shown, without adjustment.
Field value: 2.6 V
